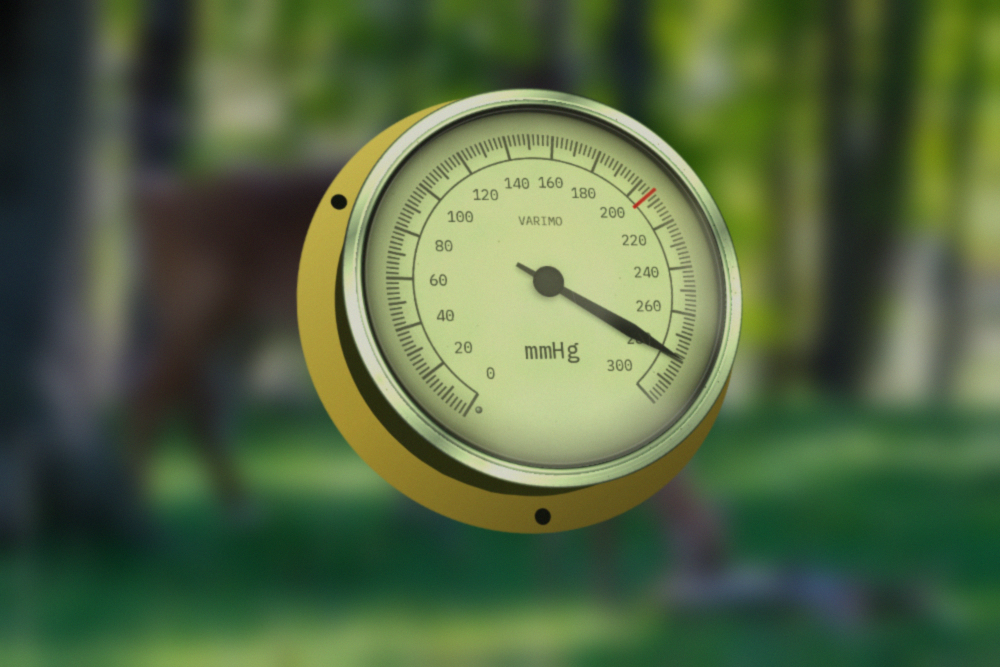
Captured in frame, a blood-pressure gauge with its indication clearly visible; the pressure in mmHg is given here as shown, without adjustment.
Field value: 280 mmHg
